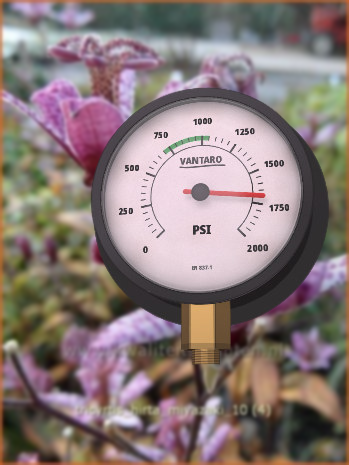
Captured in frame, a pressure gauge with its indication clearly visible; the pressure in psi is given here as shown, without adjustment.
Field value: 1700 psi
